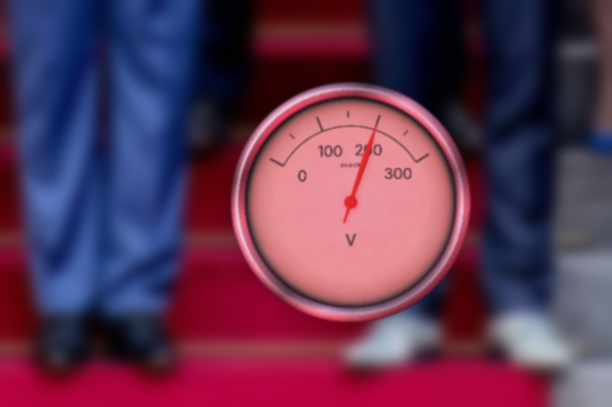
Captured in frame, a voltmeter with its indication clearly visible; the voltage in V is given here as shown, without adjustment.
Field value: 200 V
